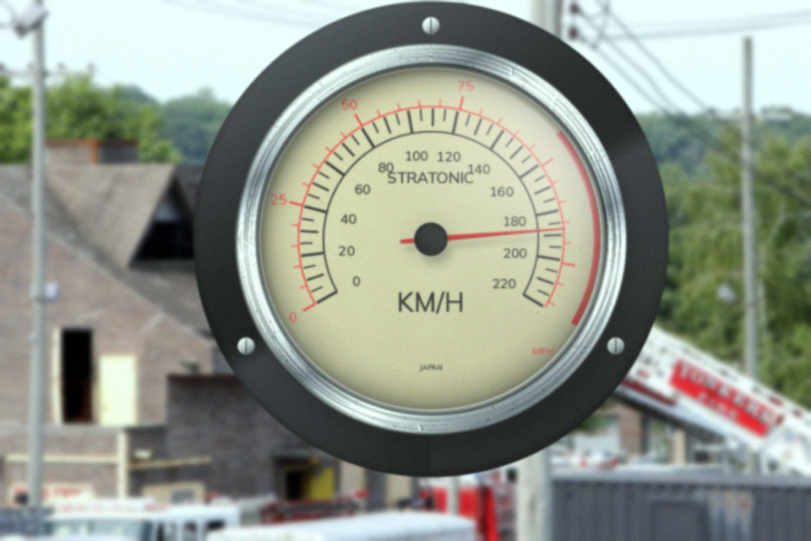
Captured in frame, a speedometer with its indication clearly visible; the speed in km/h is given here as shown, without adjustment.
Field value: 187.5 km/h
